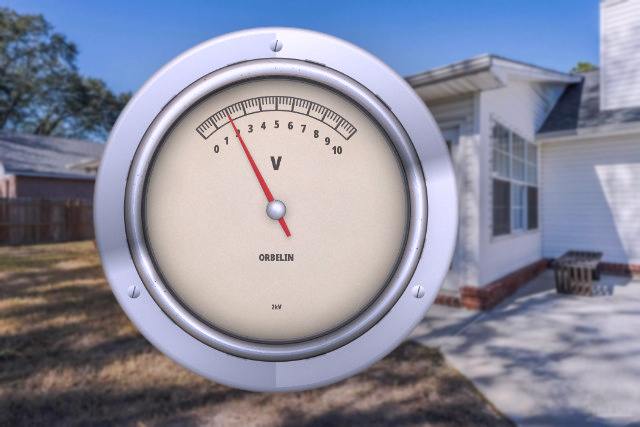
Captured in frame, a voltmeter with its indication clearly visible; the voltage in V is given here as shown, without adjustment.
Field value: 2 V
